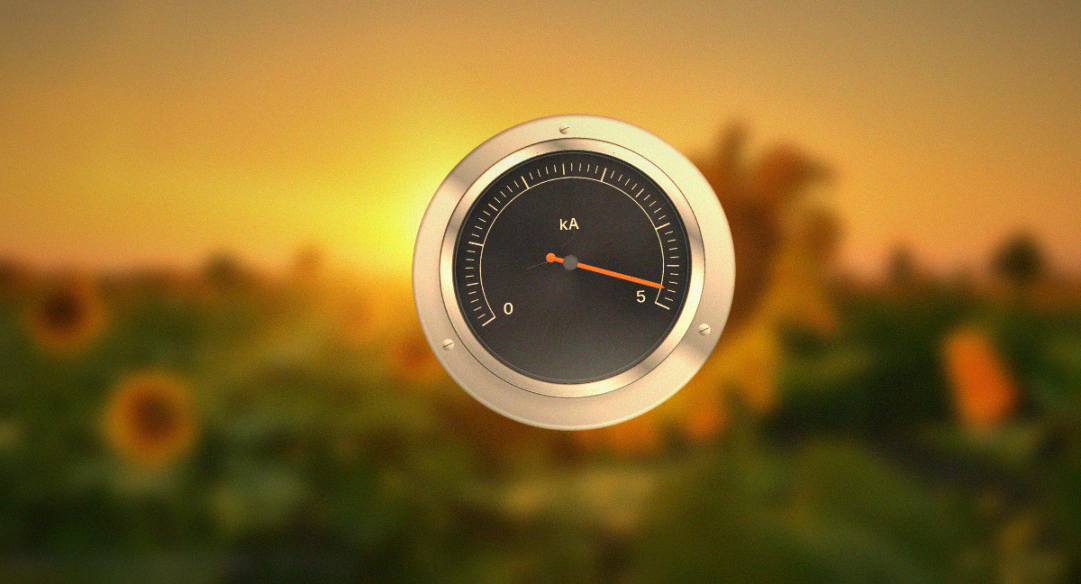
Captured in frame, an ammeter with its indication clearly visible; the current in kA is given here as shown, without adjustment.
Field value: 4.8 kA
